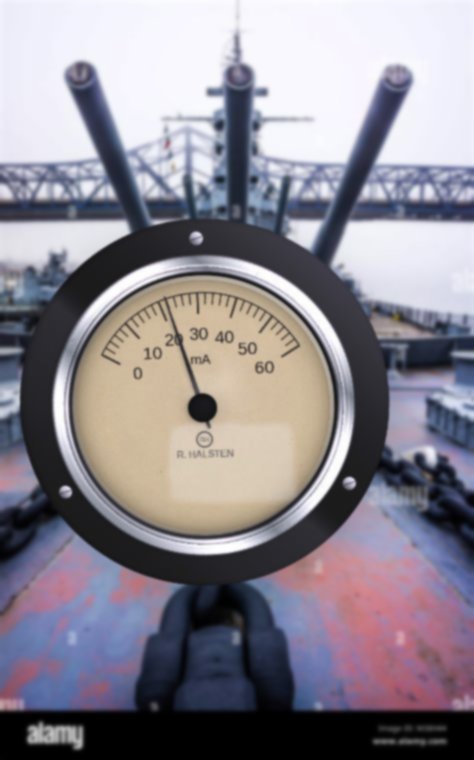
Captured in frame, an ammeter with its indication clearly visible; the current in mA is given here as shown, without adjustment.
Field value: 22 mA
